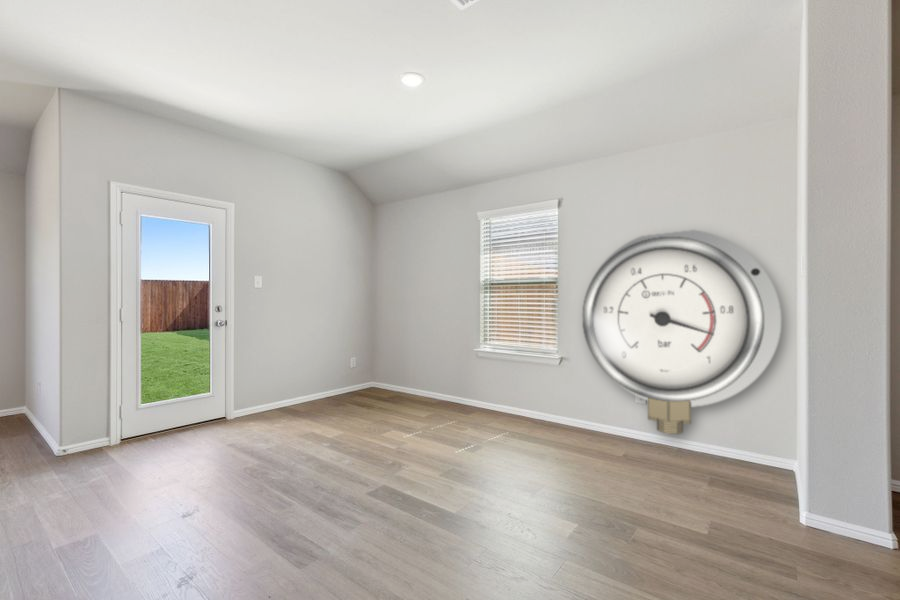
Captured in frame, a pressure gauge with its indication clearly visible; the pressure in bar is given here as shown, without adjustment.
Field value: 0.9 bar
